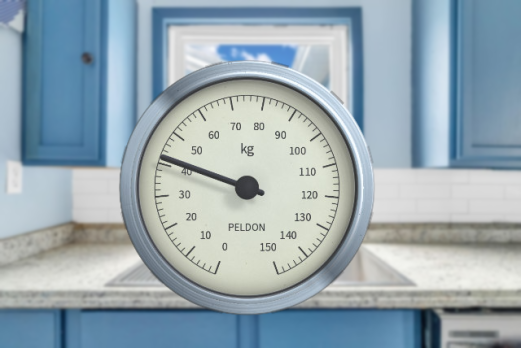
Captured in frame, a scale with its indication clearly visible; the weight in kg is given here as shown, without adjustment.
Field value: 42 kg
